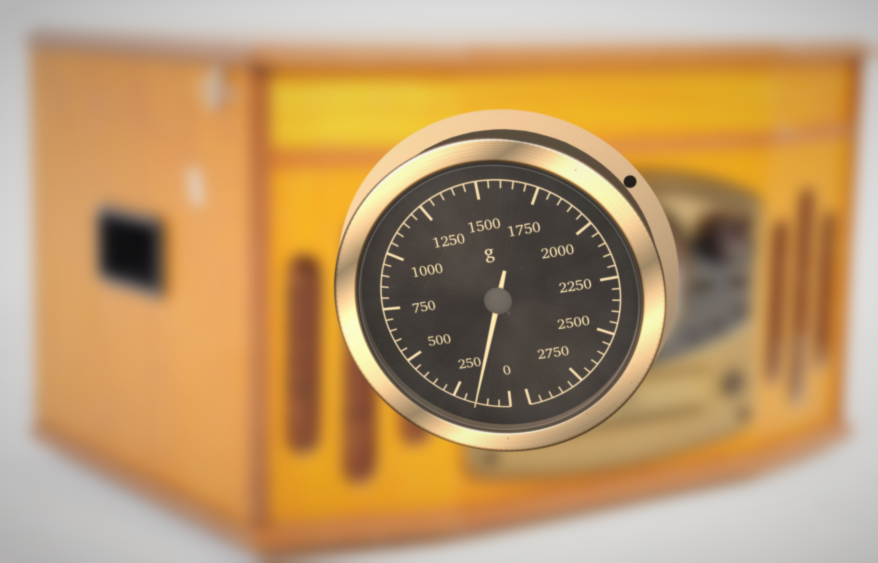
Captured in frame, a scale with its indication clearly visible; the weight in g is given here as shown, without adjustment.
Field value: 150 g
